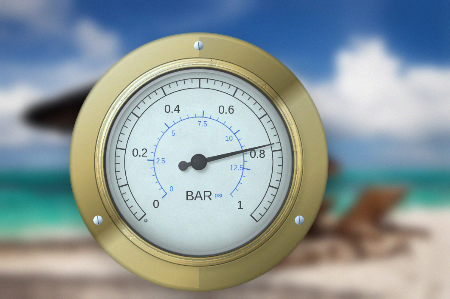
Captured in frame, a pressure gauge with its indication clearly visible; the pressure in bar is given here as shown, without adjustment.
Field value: 0.78 bar
